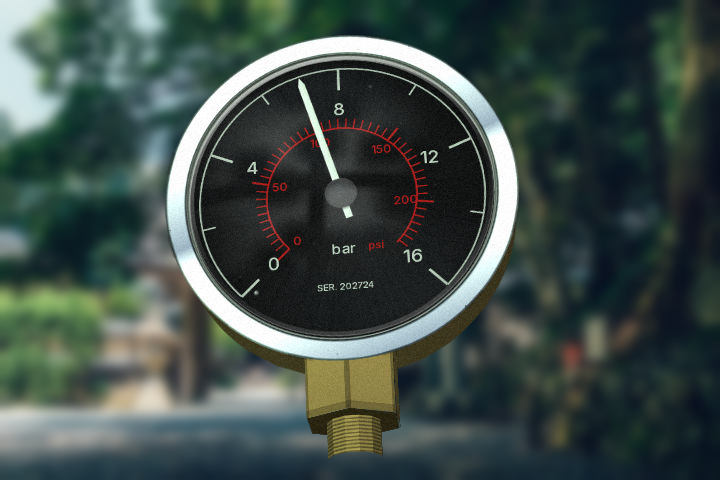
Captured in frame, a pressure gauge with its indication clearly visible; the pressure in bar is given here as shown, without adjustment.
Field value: 7 bar
